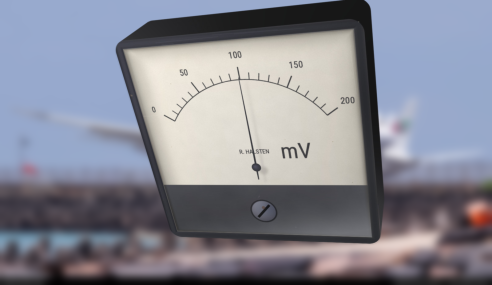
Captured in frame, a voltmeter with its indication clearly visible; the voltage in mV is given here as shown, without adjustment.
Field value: 100 mV
